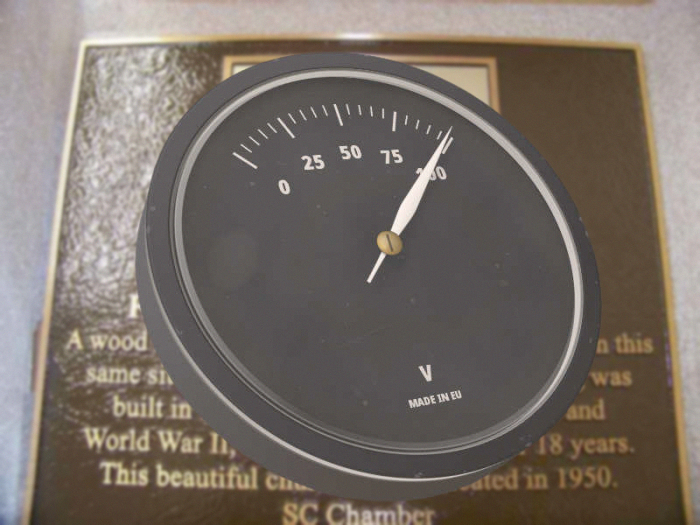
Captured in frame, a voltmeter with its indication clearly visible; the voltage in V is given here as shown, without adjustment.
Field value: 97.5 V
